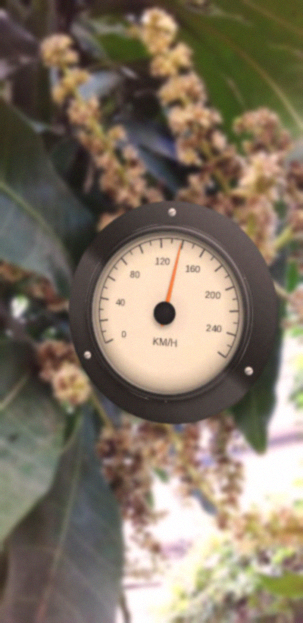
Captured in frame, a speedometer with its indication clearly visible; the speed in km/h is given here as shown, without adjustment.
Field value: 140 km/h
